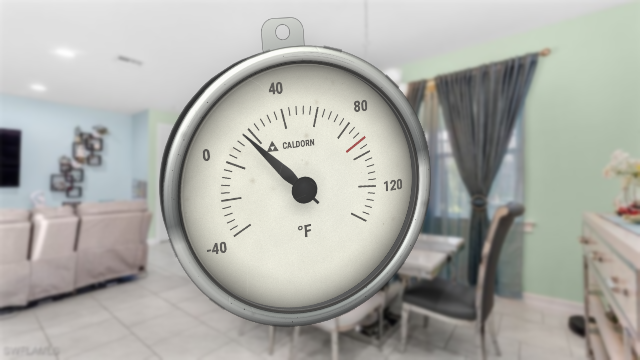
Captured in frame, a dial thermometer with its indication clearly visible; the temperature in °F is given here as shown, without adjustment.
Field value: 16 °F
